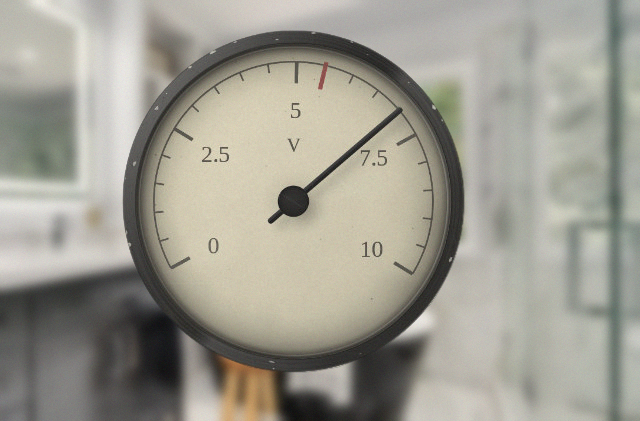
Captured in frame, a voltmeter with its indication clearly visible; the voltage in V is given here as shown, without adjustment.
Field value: 7 V
